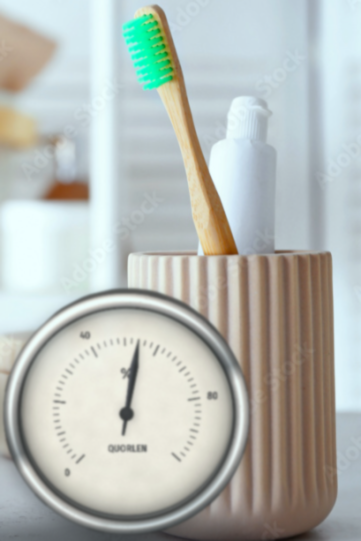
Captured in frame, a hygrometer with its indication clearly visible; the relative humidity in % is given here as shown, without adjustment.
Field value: 54 %
